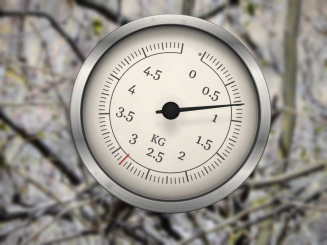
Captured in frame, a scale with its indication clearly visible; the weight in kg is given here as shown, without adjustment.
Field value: 0.8 kg
